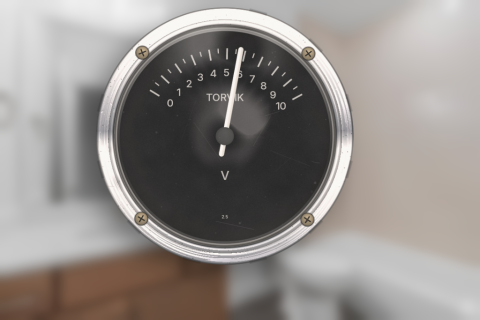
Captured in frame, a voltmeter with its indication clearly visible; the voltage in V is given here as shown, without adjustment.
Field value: 5.75 V
